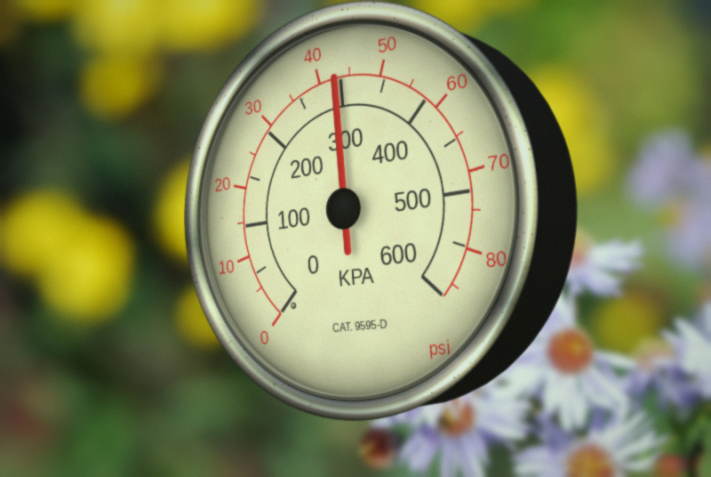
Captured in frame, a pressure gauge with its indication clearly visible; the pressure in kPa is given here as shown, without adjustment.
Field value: 300 kPa
